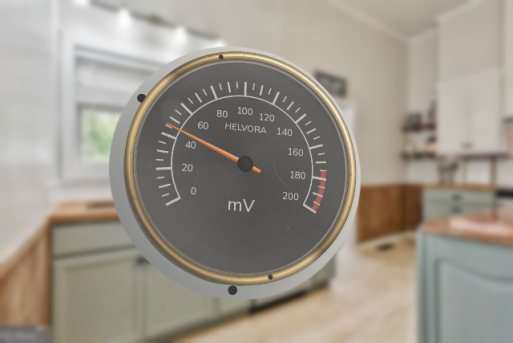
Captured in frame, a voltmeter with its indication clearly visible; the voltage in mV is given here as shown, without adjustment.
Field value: 45 mV
